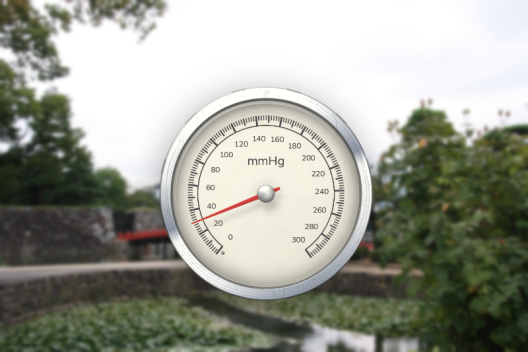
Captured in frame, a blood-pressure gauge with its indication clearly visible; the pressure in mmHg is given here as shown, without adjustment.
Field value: 30 mmHg
